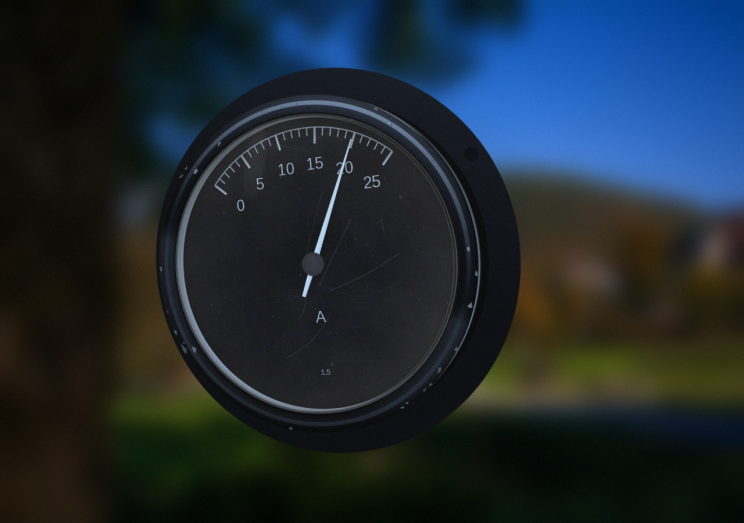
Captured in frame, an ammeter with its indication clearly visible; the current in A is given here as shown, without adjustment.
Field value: 20 A
